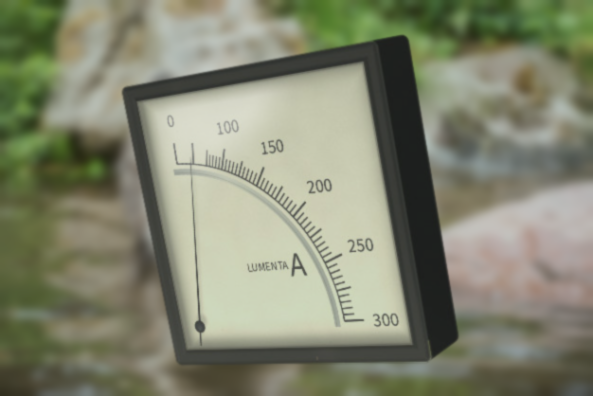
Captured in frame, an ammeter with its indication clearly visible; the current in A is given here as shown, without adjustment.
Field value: 50 A
